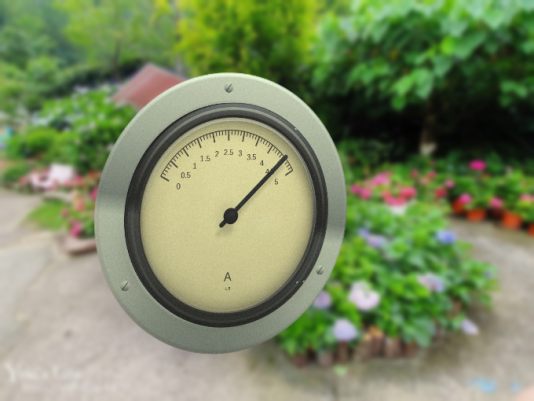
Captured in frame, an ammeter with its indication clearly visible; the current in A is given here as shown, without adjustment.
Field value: 4.5 A
